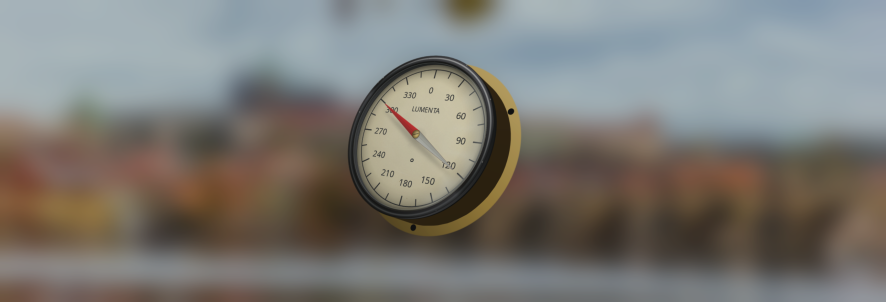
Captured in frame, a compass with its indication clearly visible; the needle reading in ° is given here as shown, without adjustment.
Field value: 300 °
